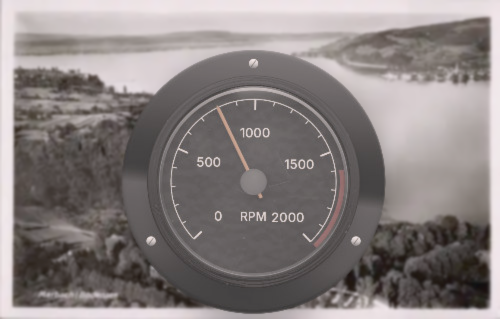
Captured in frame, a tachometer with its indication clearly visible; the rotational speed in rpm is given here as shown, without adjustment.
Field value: 800 rpm
